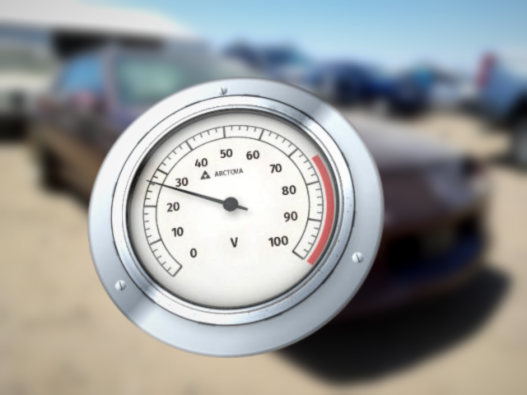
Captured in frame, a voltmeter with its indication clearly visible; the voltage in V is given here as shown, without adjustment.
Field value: 26 V
